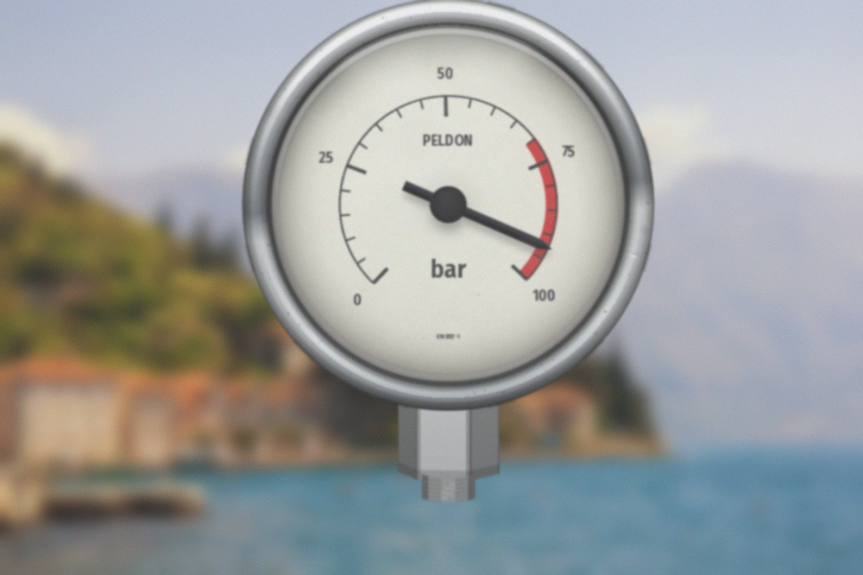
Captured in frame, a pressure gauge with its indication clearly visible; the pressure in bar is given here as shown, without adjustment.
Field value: 92.5 bar
